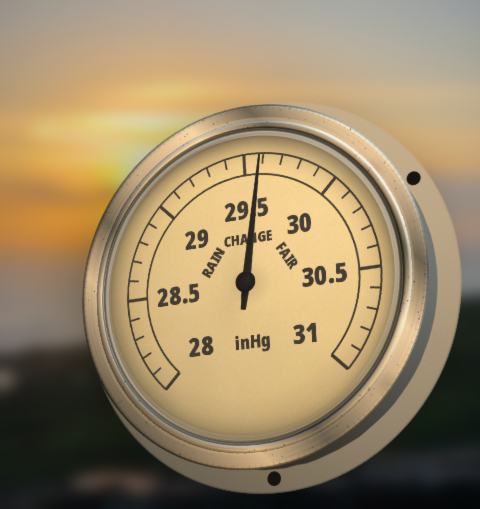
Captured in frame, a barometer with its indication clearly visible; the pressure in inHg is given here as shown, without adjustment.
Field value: 29.6 inHg
